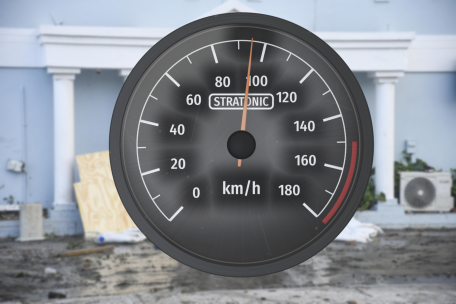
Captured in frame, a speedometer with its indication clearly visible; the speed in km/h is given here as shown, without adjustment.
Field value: 95 km/h
